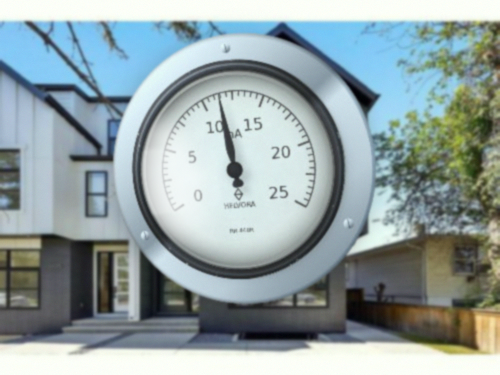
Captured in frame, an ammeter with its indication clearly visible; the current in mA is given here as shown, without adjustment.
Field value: 11.5 mA
